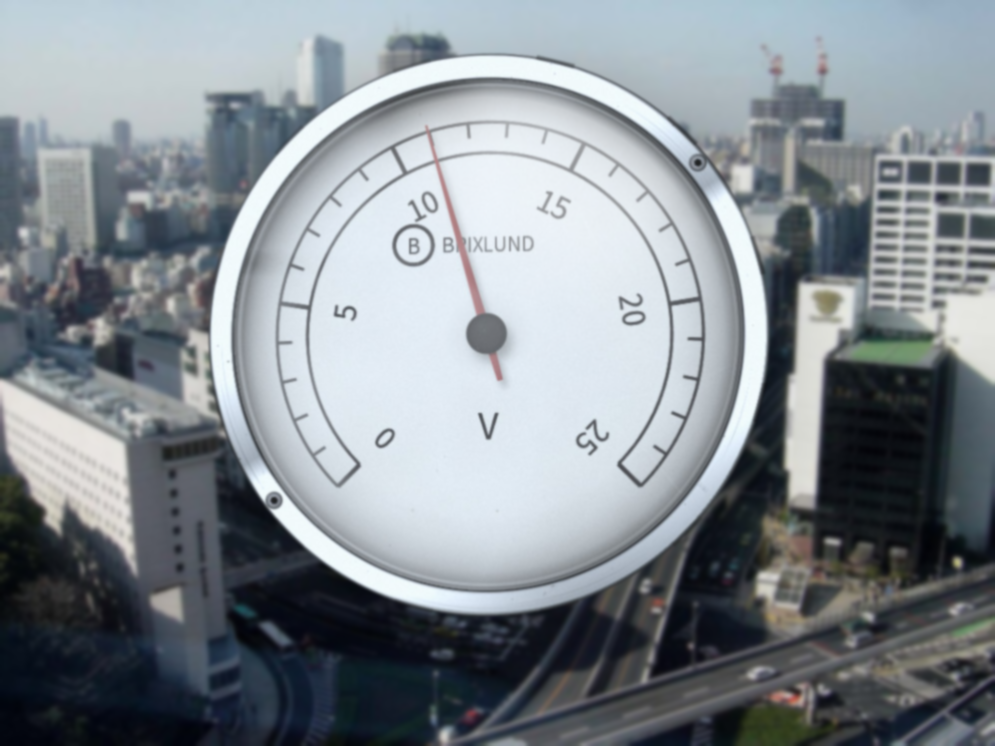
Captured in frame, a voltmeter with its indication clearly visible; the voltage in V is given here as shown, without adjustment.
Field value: 11 V
